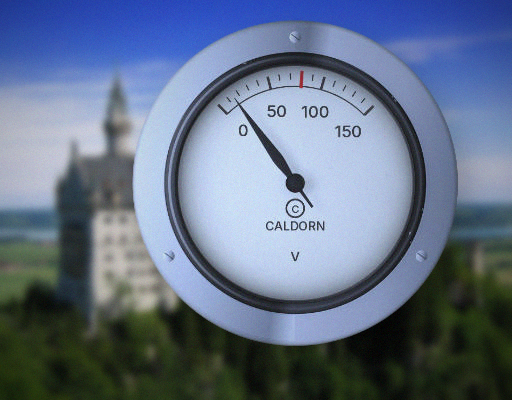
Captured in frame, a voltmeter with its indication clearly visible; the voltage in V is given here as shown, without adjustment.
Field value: 15 V
